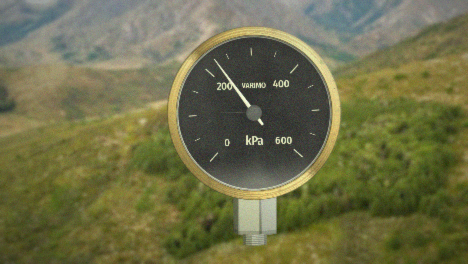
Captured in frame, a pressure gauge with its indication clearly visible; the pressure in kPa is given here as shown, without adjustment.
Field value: 225 kPa
